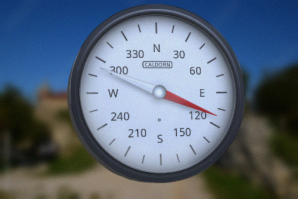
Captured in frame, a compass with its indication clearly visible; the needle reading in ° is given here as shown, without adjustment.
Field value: 112.5 °
